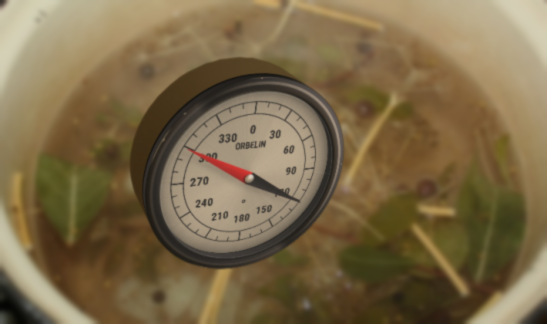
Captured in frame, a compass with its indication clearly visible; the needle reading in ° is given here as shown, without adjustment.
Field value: 300 °
